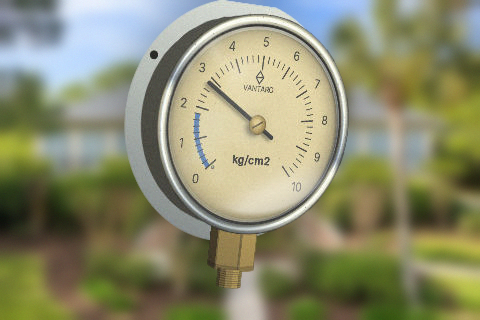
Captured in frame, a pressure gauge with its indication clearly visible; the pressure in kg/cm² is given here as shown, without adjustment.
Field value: 2.8 kg/cm²
